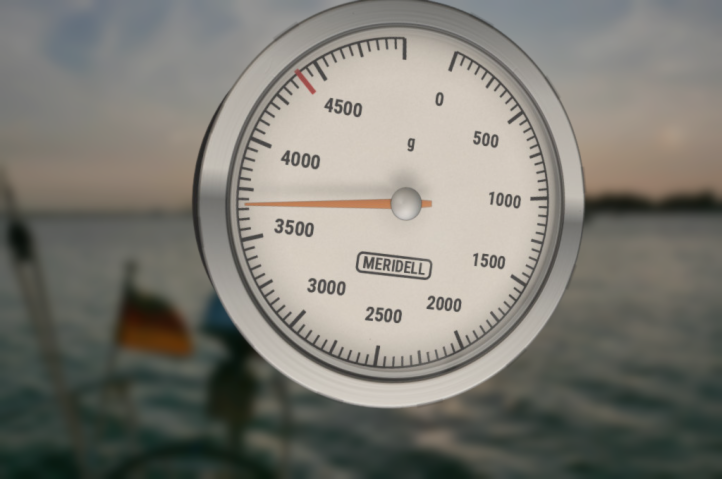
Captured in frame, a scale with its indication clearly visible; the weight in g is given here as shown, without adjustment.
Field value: 3675 g
